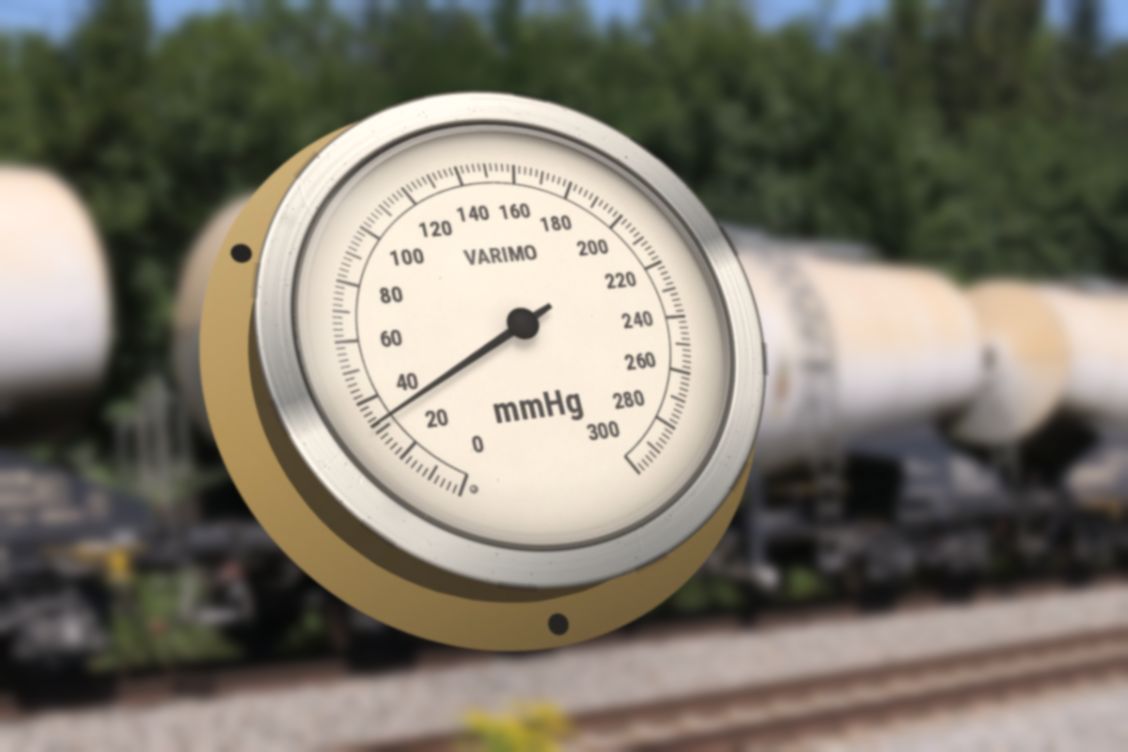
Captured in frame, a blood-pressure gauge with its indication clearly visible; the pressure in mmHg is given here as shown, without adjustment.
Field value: 32 mmHg
